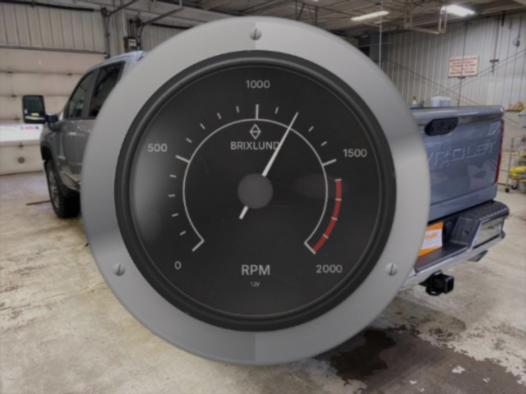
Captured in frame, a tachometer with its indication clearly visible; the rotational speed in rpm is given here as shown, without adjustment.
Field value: 1200 rpm
